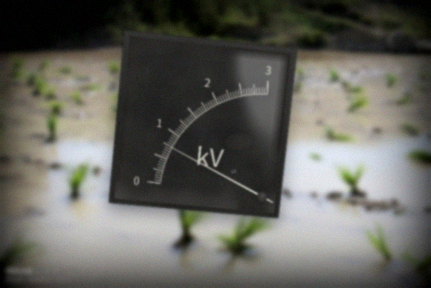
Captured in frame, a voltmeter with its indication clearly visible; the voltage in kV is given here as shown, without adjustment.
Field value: 0.75 kV
